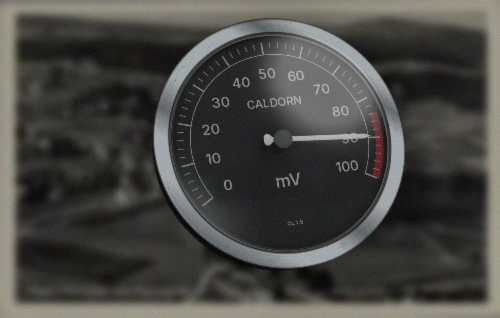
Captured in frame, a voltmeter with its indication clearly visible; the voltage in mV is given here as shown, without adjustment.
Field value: 90 mV
